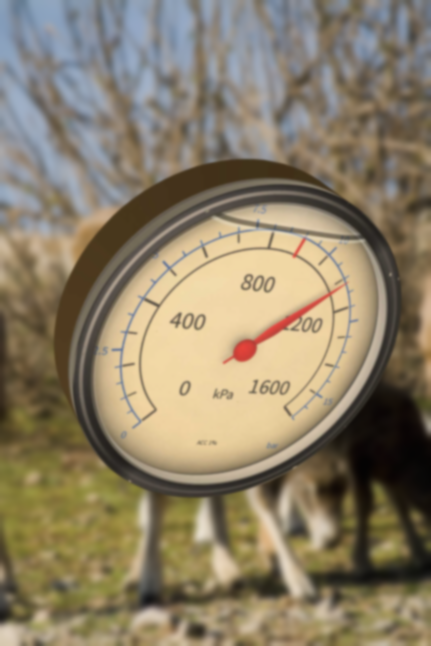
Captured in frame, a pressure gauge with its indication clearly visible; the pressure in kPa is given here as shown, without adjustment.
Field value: 1100 kPa
